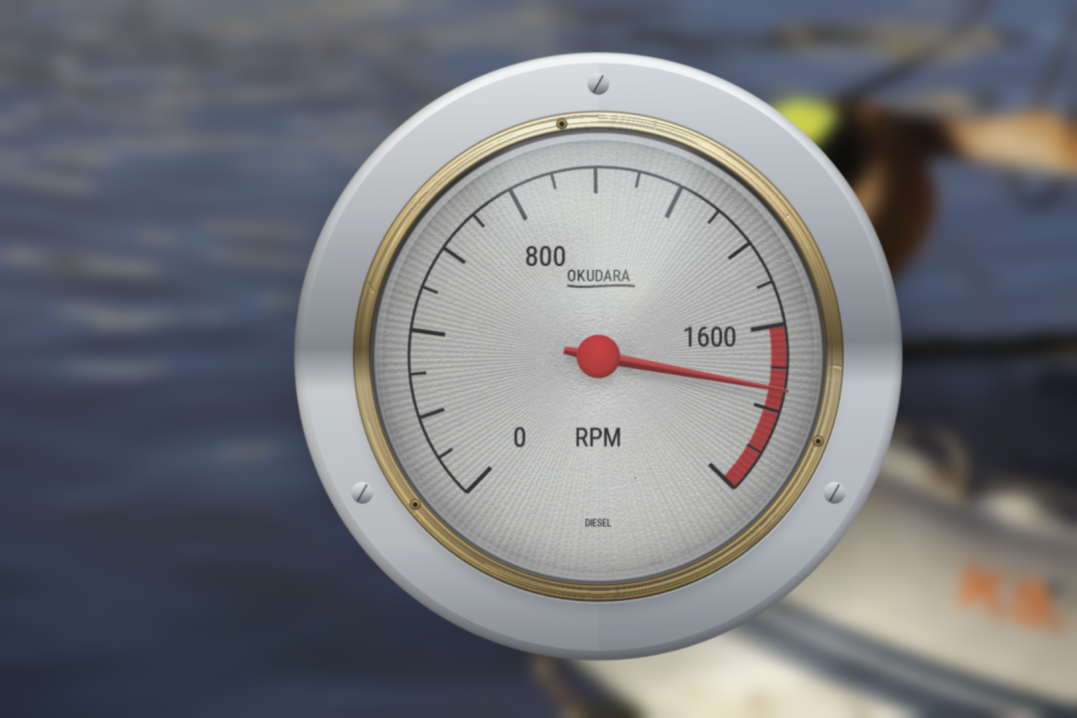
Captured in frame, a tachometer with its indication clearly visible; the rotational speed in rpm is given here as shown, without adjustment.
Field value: 1750 rpm
